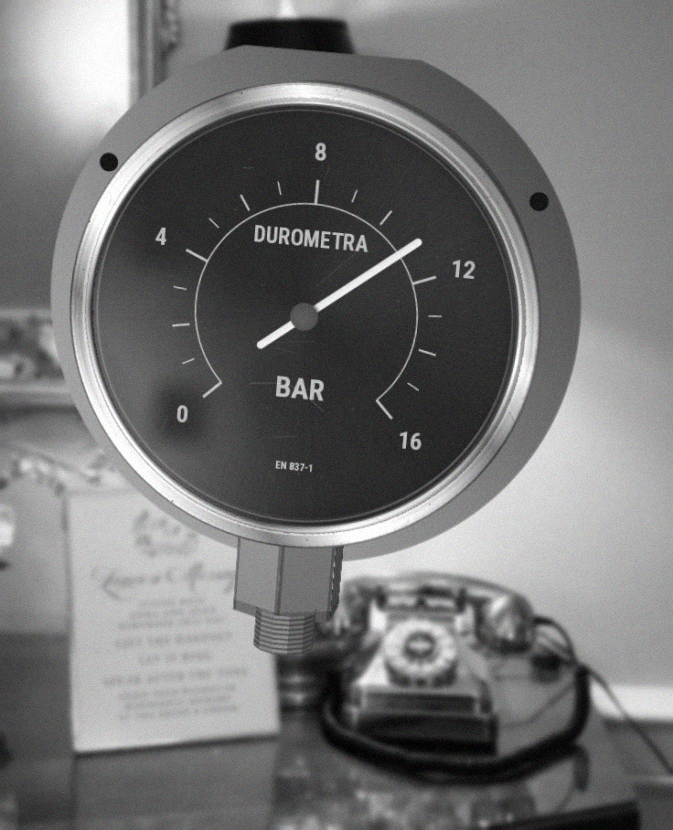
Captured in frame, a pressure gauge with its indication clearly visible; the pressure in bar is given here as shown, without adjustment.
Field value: 11 bar
